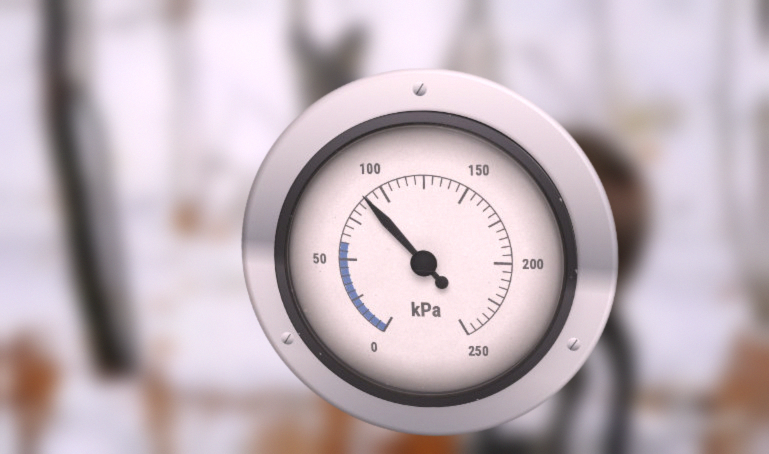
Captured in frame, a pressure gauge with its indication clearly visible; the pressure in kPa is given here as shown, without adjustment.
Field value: 90 kPa
